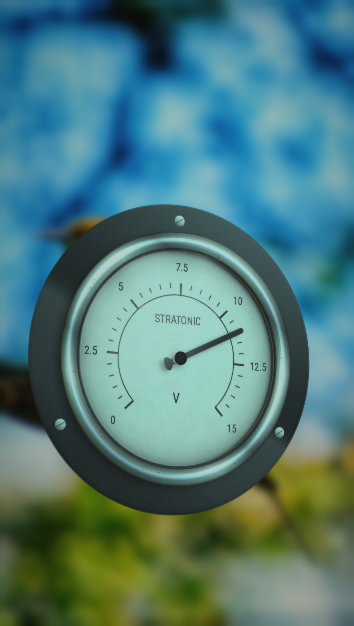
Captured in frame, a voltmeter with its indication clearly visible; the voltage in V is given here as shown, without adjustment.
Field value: 11 V
